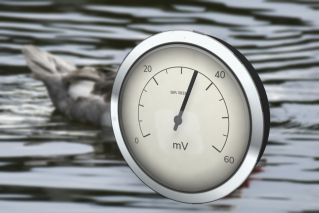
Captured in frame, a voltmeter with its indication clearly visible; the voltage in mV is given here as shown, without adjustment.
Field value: 35 mV
